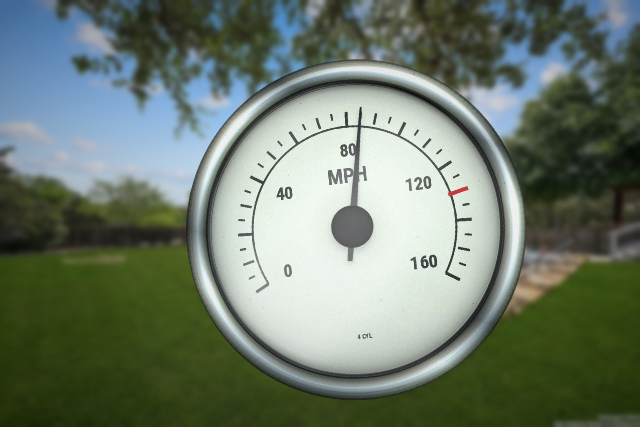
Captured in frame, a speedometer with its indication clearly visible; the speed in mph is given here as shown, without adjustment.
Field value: 85 mph
